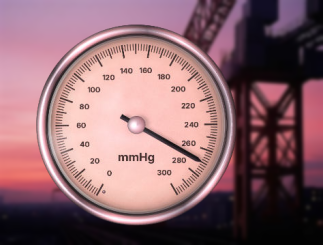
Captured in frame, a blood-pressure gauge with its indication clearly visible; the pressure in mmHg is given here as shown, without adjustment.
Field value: 270 mmHg
